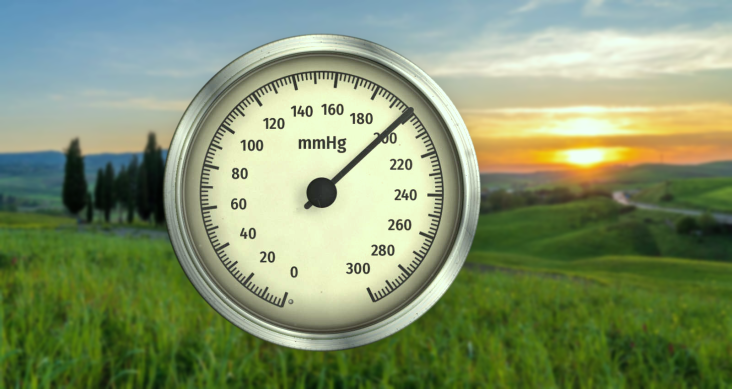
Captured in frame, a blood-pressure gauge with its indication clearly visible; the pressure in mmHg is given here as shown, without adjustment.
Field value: 198 mmHg
